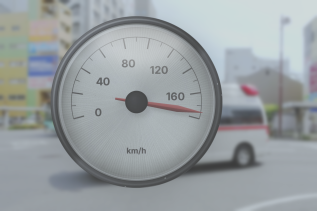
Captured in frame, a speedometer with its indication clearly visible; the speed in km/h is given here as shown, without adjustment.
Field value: 175 km/h
